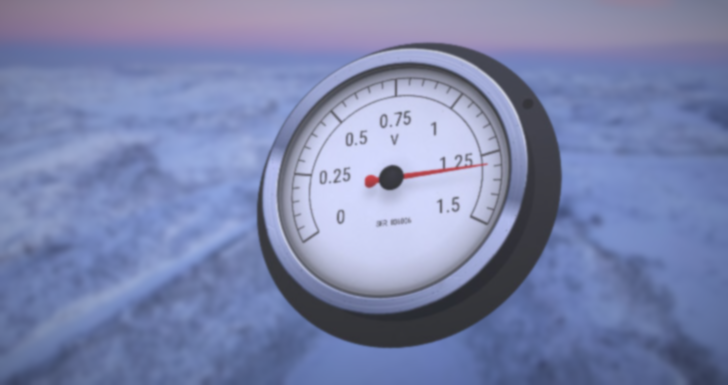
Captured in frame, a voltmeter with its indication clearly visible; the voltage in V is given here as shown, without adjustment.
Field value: 1.3 V
